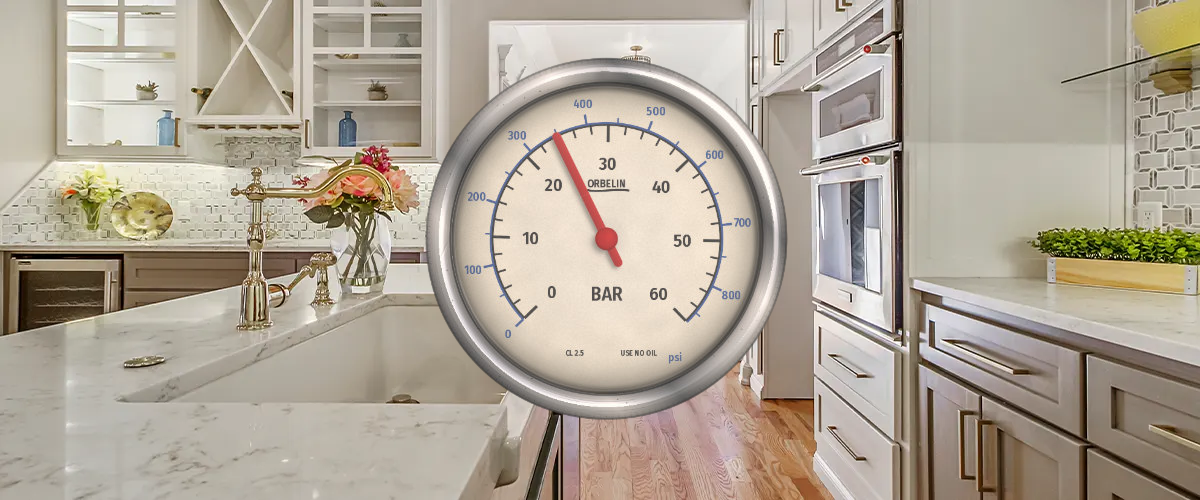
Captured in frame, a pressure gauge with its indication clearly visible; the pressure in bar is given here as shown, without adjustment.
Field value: 24 bar
